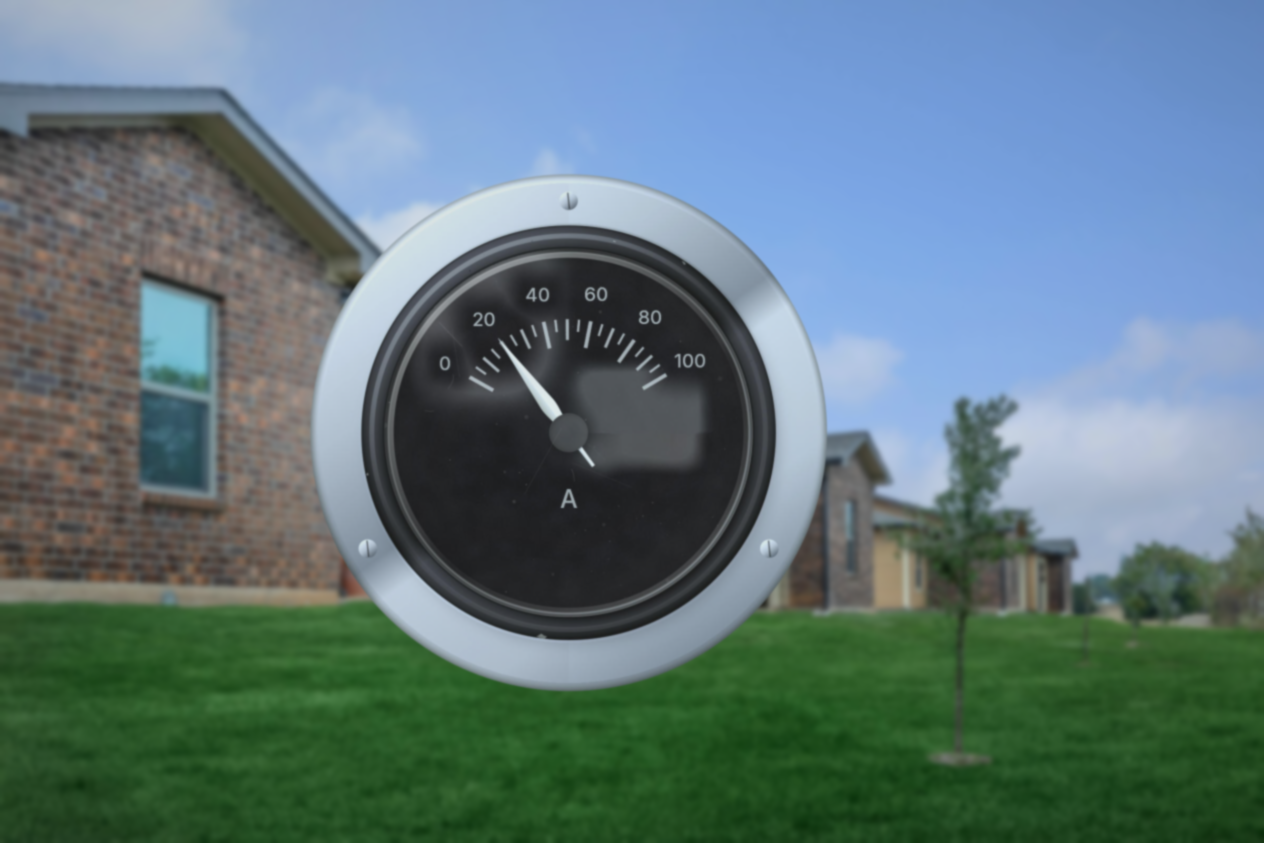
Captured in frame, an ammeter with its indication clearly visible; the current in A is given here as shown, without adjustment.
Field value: 20 A
